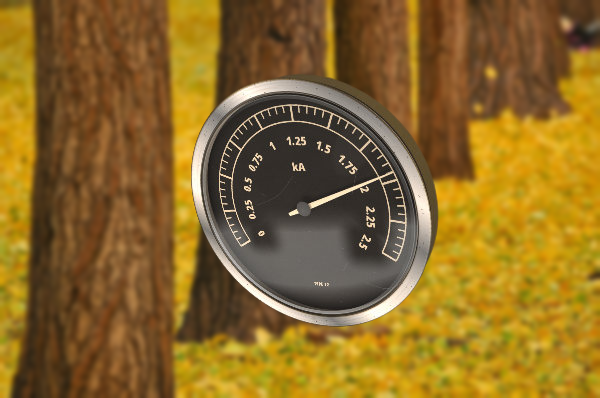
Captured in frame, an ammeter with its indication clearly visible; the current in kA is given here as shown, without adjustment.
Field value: 1.95 kA
